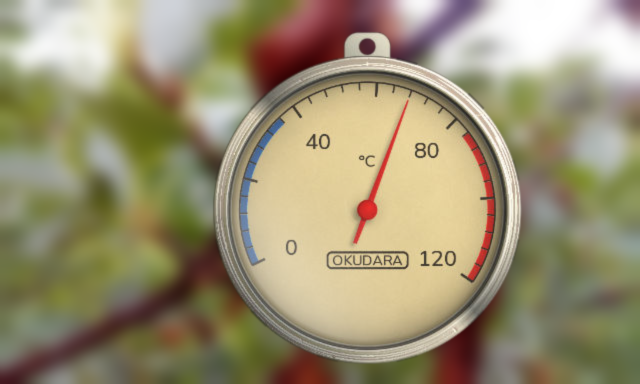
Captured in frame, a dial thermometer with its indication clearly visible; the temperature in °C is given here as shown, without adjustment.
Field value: 68 °C
